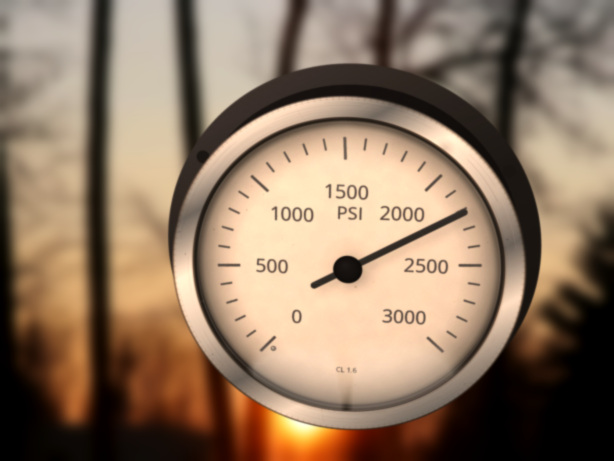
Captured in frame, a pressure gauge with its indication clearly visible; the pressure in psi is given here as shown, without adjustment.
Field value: 2200 psi
